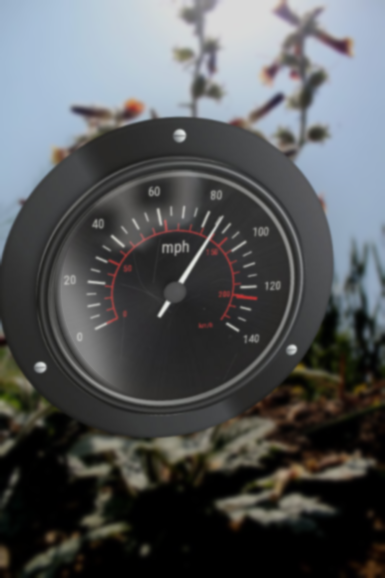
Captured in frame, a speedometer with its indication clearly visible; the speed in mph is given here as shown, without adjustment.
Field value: 85 mph
